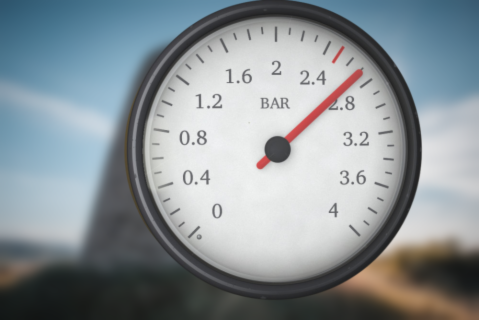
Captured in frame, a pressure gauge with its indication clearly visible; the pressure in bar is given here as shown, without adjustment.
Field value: 2.7 bar
